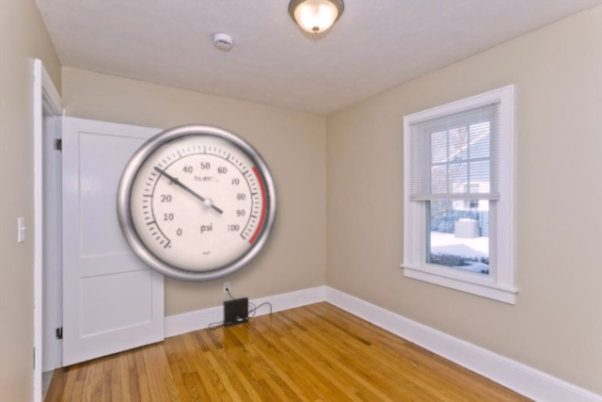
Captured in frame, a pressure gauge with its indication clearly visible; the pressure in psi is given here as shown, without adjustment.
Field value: 30 psi
